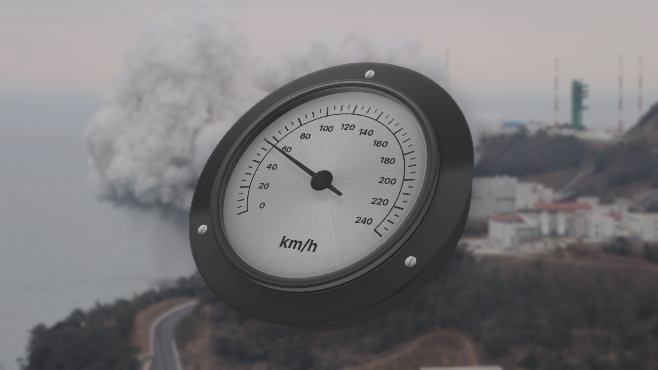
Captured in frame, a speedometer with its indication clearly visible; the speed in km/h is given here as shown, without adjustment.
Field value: 55 km/h
